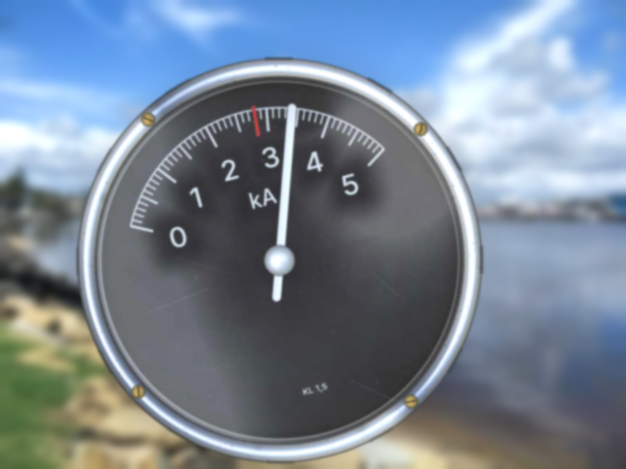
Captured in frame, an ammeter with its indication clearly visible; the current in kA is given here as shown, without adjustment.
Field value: 3.4 kA
